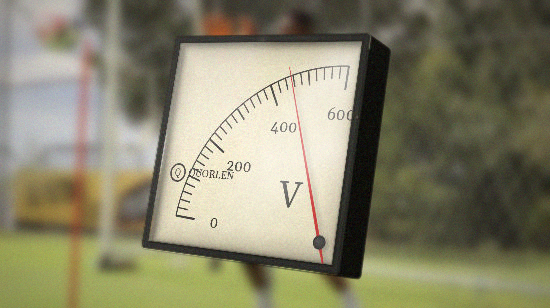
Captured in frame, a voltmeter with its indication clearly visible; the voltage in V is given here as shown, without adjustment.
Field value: 460 V
